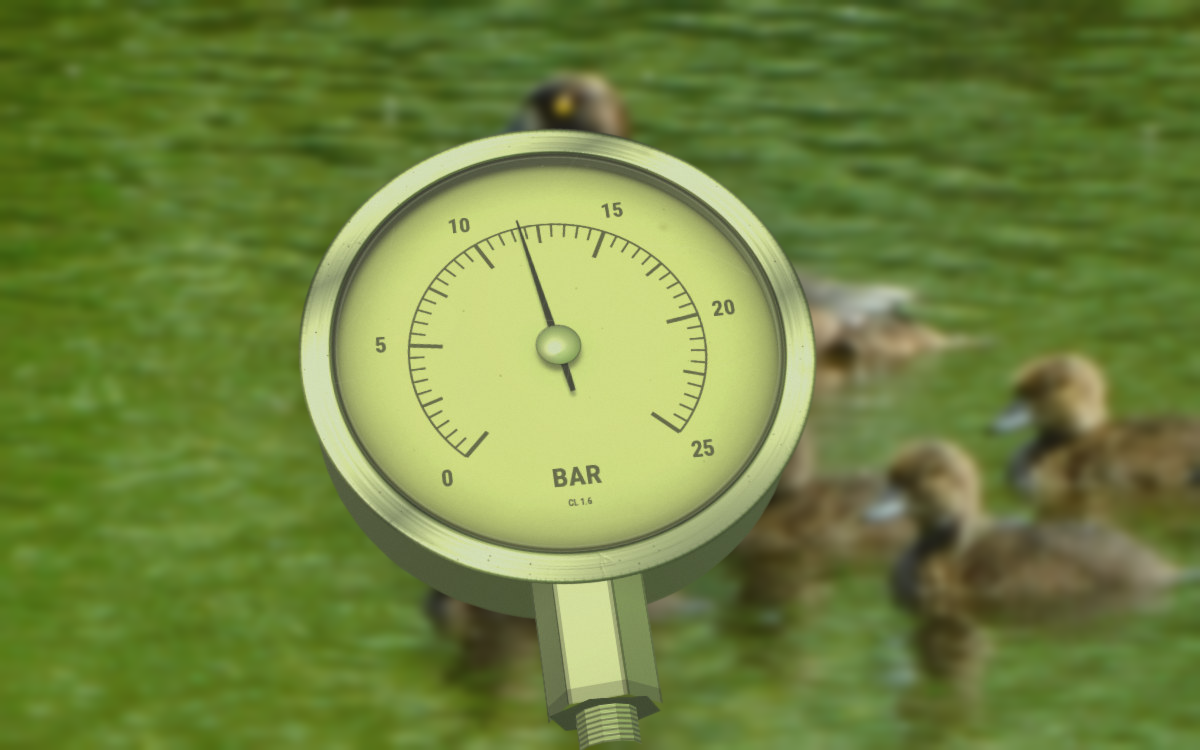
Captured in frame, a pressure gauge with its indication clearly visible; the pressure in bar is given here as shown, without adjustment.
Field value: 11.75 bar
